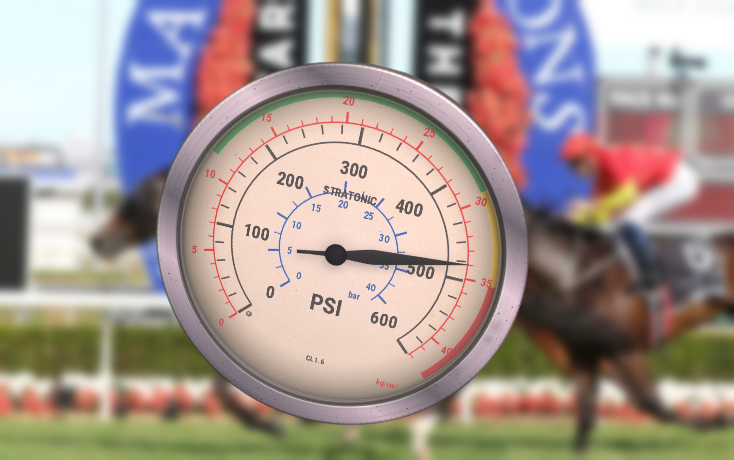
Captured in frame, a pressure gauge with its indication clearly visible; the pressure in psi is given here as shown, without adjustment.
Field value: 480 psi
